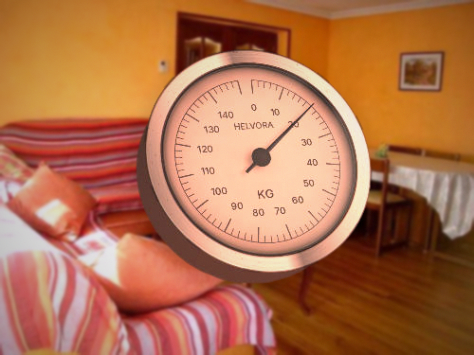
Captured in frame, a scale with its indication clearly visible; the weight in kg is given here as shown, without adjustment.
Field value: 20 kg
